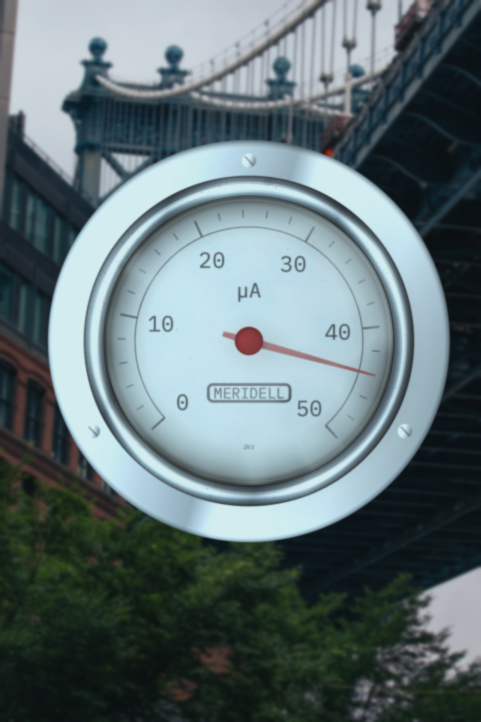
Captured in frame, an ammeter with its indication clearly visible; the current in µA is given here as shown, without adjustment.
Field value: 44 µA
